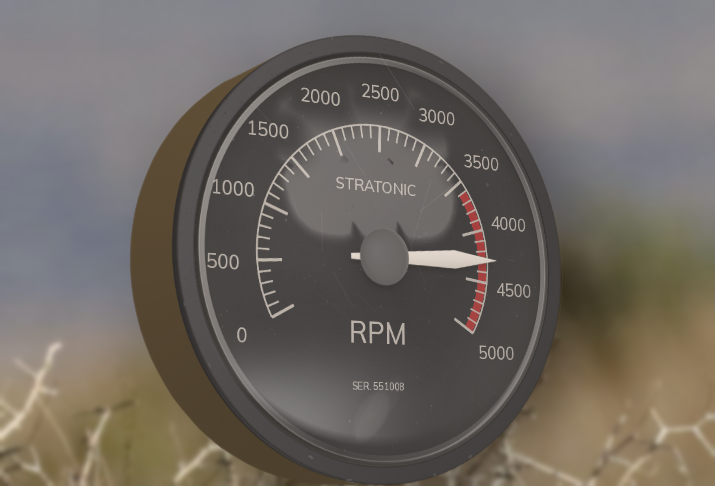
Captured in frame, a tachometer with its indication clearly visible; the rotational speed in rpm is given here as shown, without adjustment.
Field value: 4300 rpm
